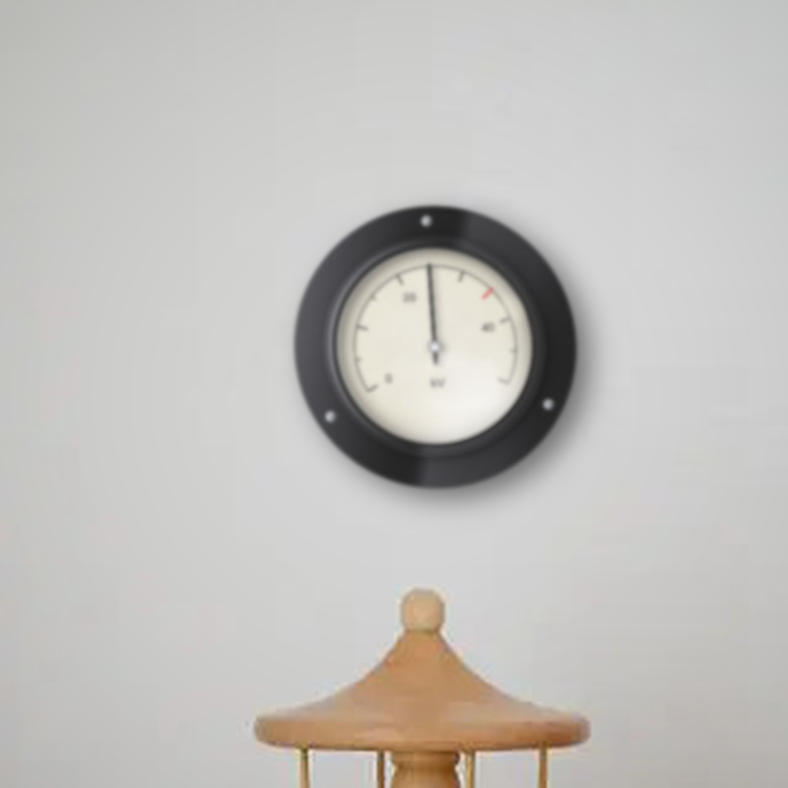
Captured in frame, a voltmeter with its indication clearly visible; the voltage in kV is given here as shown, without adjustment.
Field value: 25 kV
